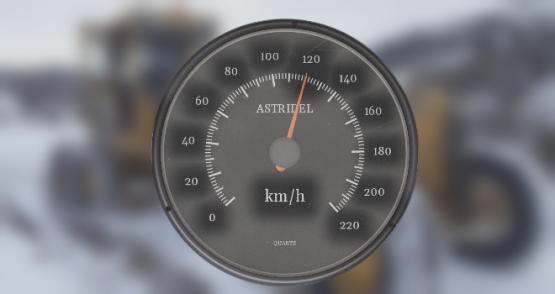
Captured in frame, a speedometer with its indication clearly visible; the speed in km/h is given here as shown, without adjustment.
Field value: 120 km/h
